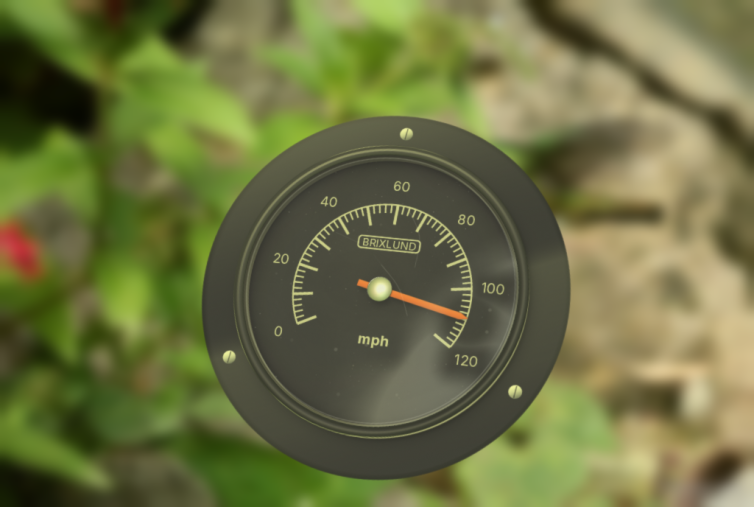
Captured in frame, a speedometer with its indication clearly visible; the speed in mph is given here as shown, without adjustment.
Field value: 110 mph
